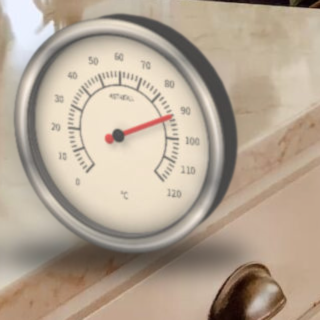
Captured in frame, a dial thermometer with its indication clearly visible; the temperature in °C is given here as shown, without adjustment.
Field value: 90 °C
